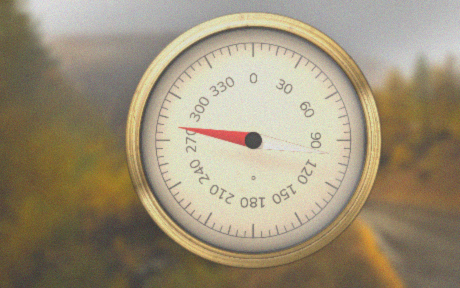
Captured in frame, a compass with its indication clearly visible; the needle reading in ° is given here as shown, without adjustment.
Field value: 280 °
